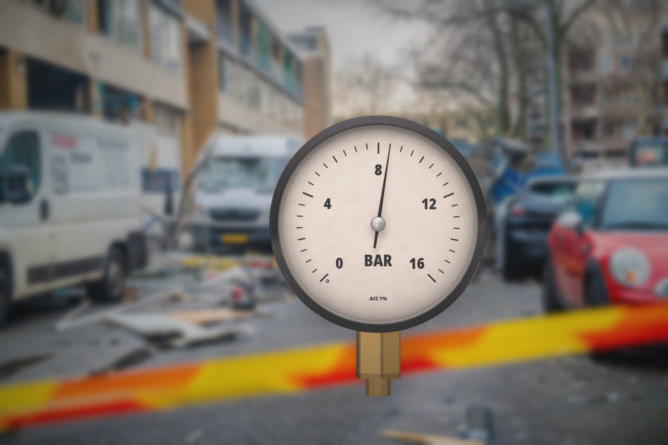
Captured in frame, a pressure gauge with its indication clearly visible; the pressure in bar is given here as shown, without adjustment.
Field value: 8.5 bar
